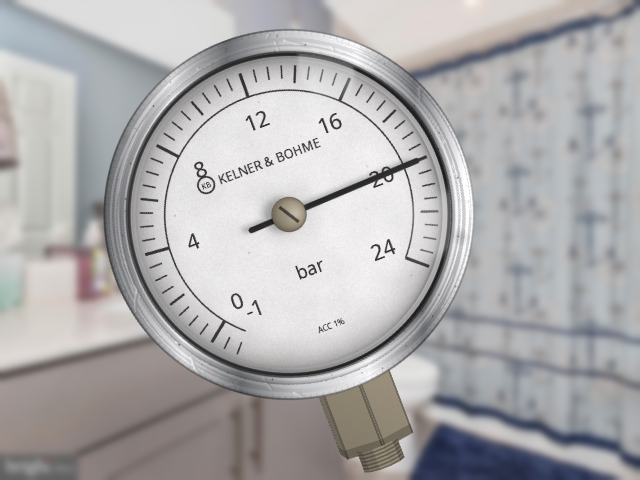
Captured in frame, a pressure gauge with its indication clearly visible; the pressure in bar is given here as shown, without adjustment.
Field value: 20 bar
